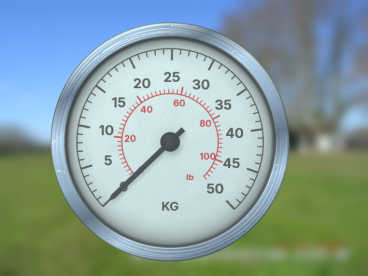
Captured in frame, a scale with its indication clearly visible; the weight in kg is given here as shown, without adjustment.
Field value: 0 kg
